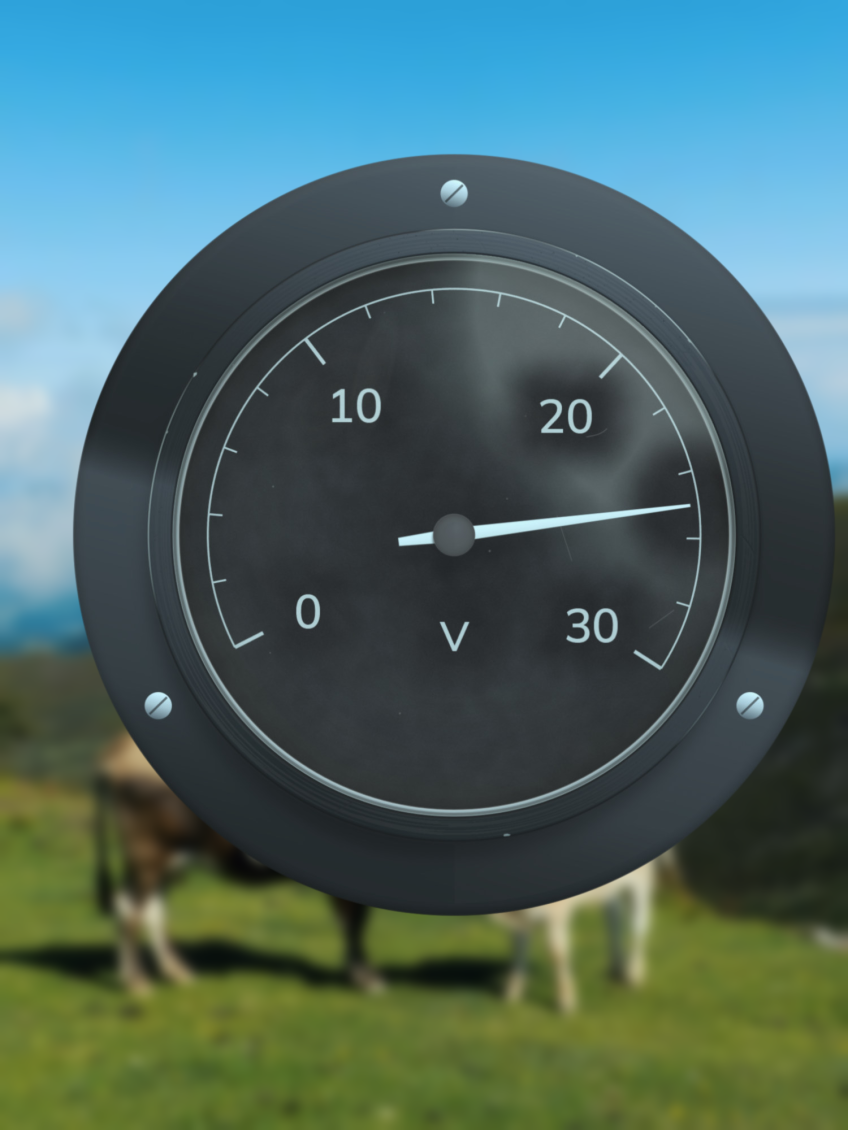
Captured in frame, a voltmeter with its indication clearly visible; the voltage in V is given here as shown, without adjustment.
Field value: 25 V
